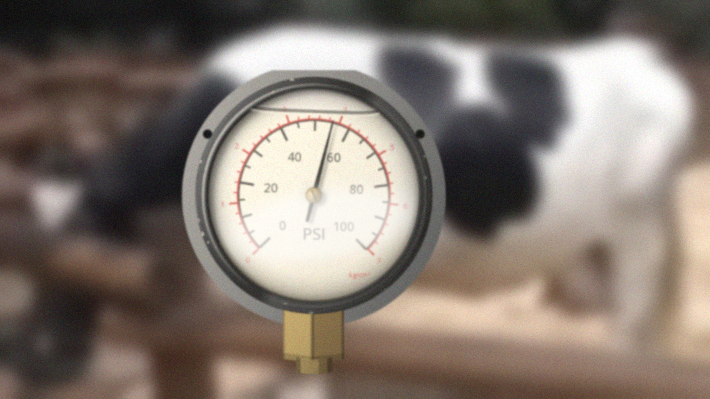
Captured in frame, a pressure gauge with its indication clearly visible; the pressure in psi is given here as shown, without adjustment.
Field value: 55 psi
